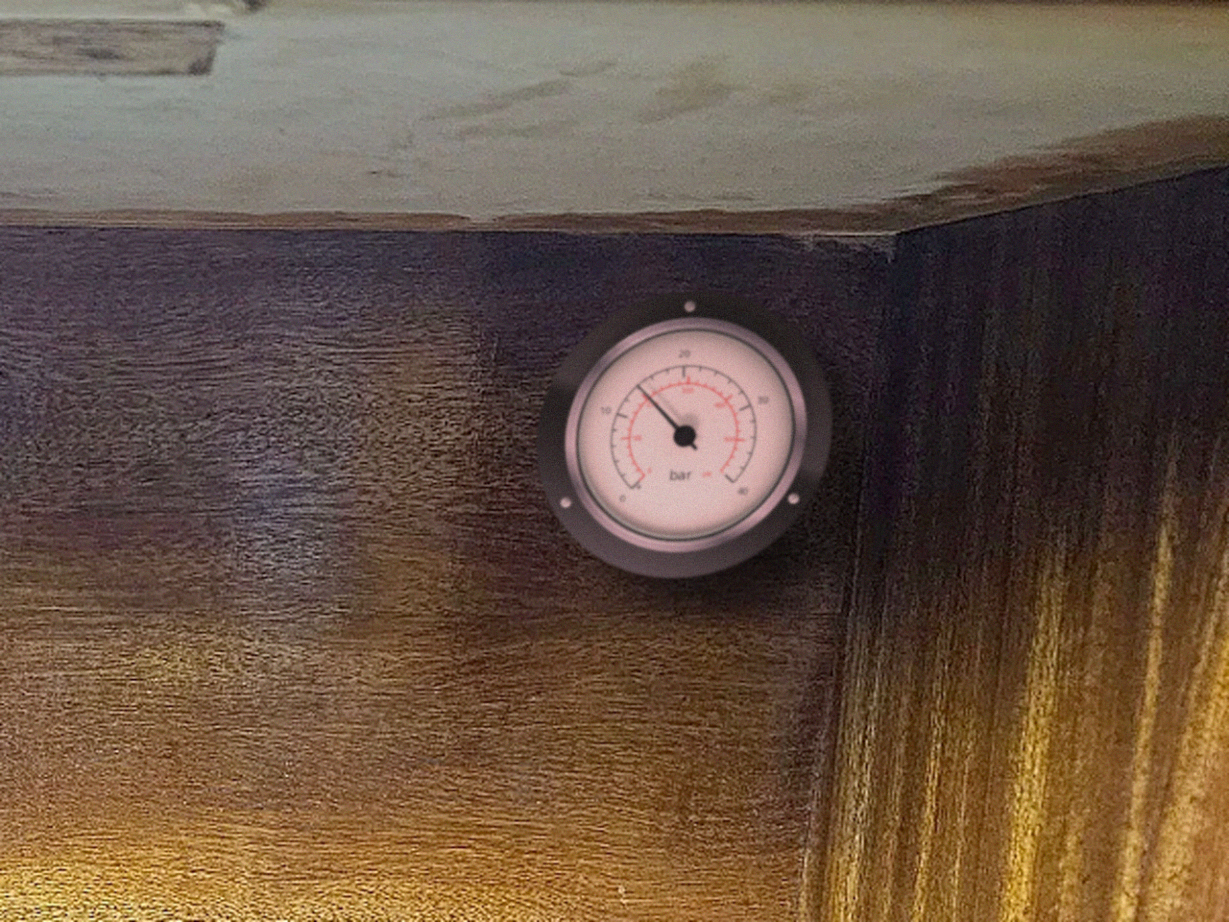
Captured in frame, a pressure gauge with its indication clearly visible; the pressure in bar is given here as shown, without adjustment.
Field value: 14 bar
